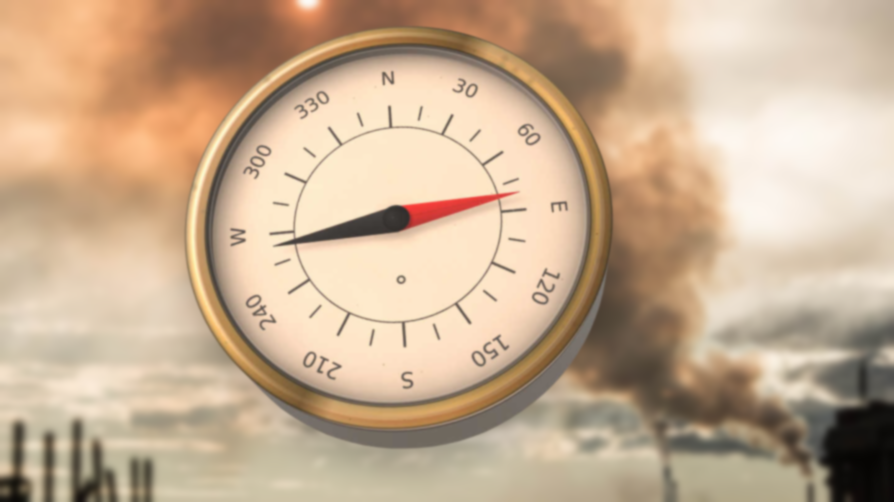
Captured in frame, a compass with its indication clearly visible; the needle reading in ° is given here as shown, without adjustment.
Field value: 82.5 °
